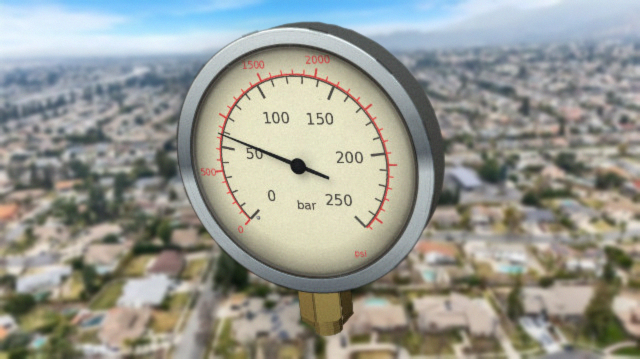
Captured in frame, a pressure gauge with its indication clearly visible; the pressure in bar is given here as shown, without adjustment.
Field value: 60 bar
